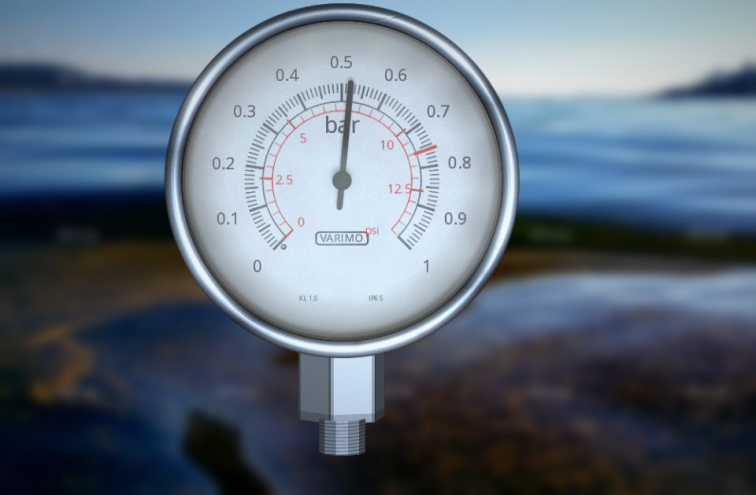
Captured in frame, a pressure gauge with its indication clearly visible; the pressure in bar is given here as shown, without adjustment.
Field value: 0.52 bar
